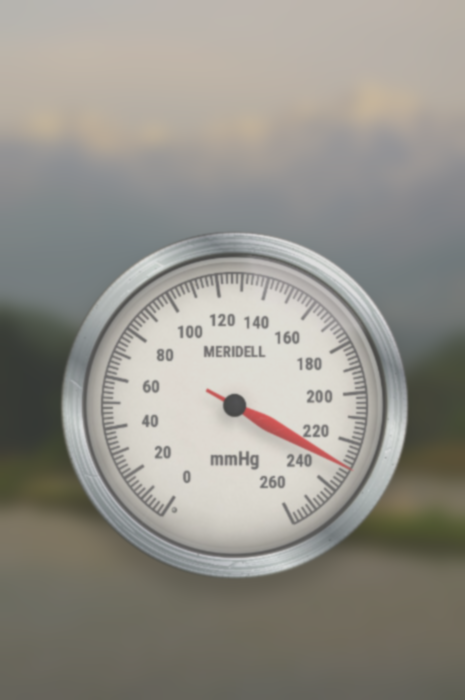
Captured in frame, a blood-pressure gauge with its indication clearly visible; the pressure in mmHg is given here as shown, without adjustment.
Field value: 230 mmHg
